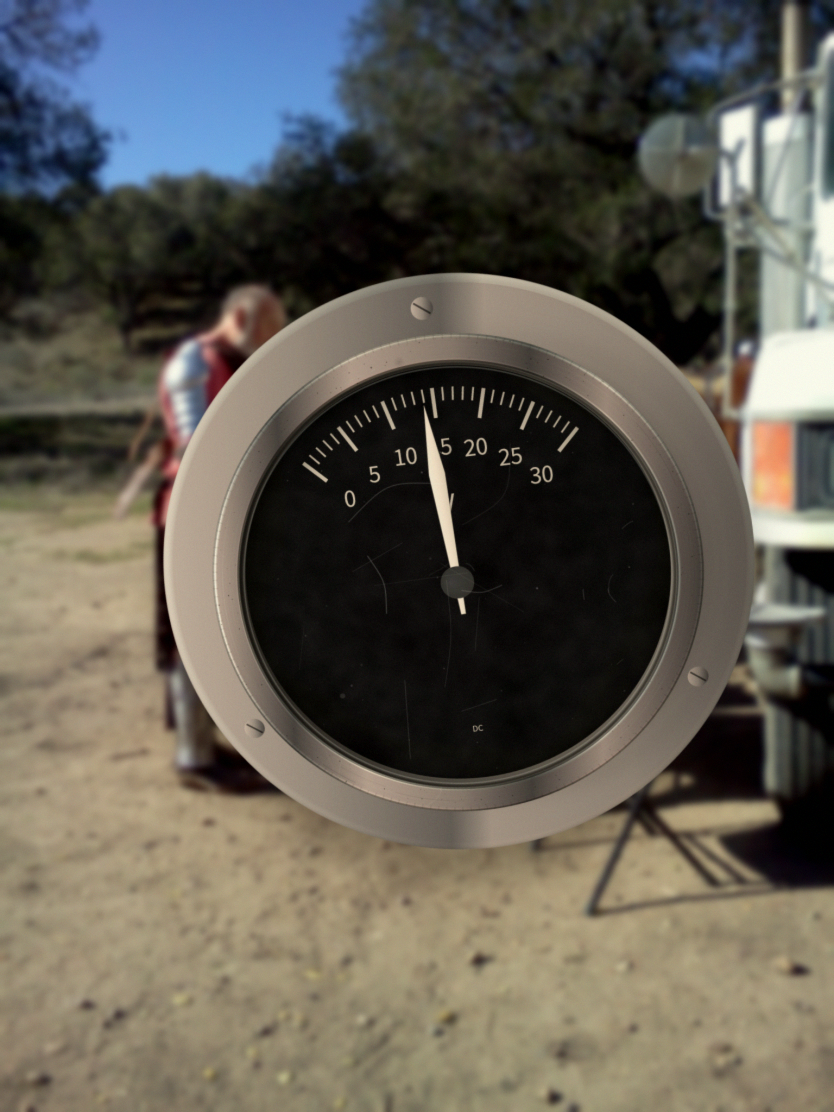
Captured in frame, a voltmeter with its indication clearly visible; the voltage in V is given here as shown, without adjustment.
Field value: 14 V
